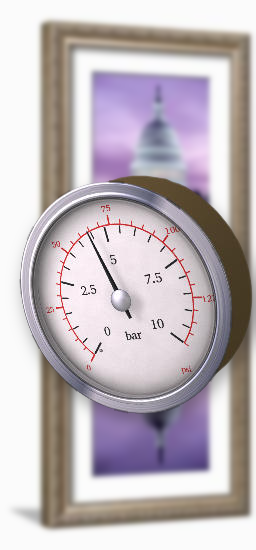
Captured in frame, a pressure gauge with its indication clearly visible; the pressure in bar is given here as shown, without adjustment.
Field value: 4.5 bar
